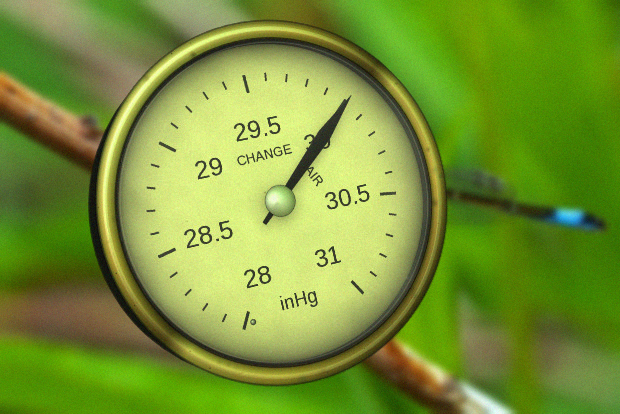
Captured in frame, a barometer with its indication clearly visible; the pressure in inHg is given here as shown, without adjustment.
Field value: 30 inHg
